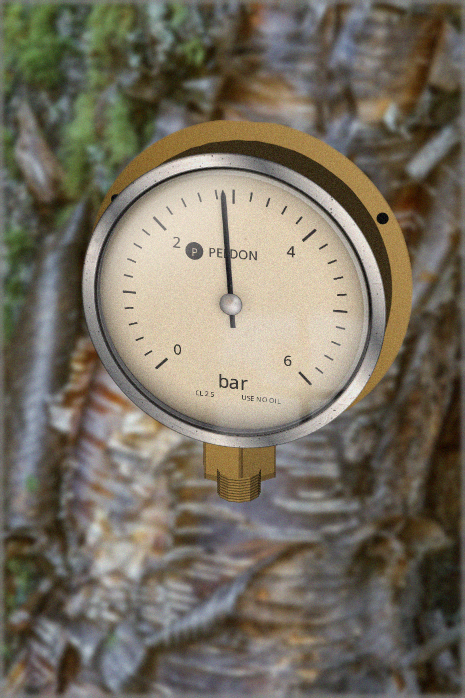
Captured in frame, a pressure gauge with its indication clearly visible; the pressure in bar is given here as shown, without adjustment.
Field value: 2.9 bar
